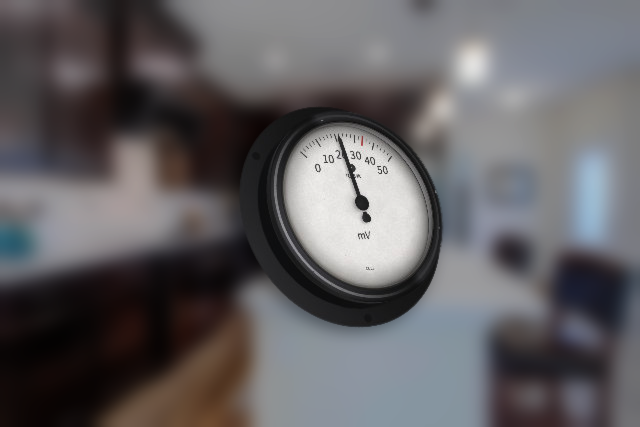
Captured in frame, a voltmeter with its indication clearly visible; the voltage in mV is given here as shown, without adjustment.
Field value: 20 mV
